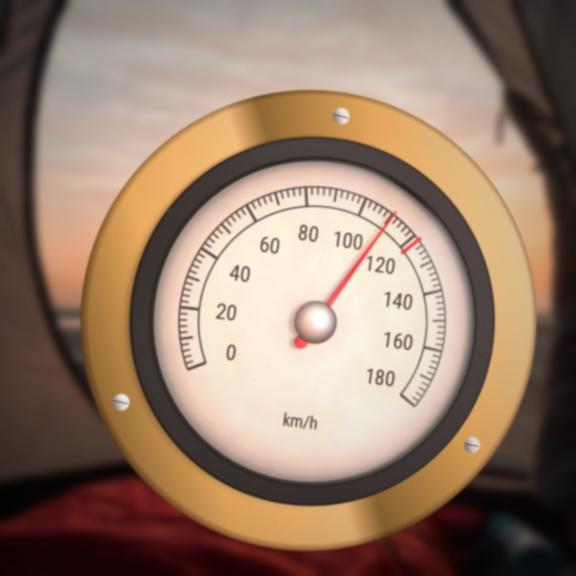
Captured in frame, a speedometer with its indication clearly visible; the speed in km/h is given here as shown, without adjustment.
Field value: 110 km/h
